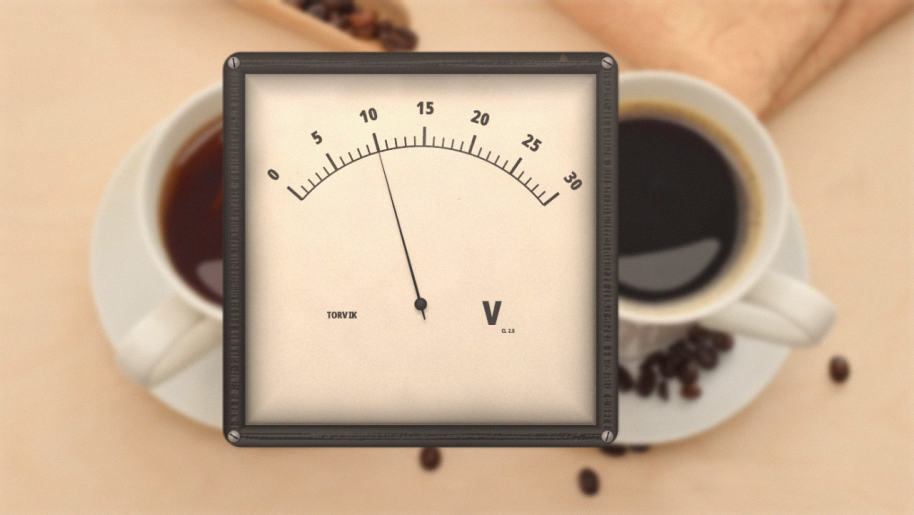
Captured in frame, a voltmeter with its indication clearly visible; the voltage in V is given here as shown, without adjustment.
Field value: 10 V
